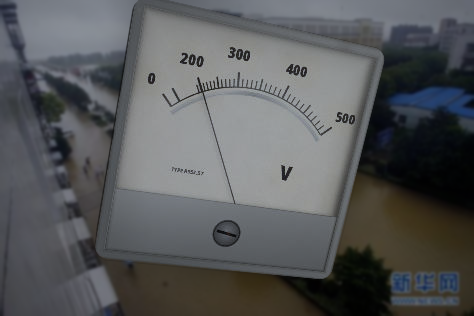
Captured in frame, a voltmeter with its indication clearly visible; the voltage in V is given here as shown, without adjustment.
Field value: 200 V
